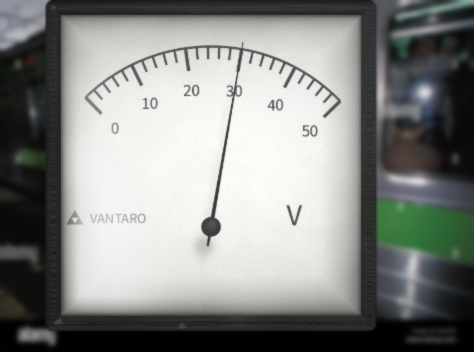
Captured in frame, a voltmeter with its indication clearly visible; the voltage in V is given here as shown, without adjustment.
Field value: 30 V
